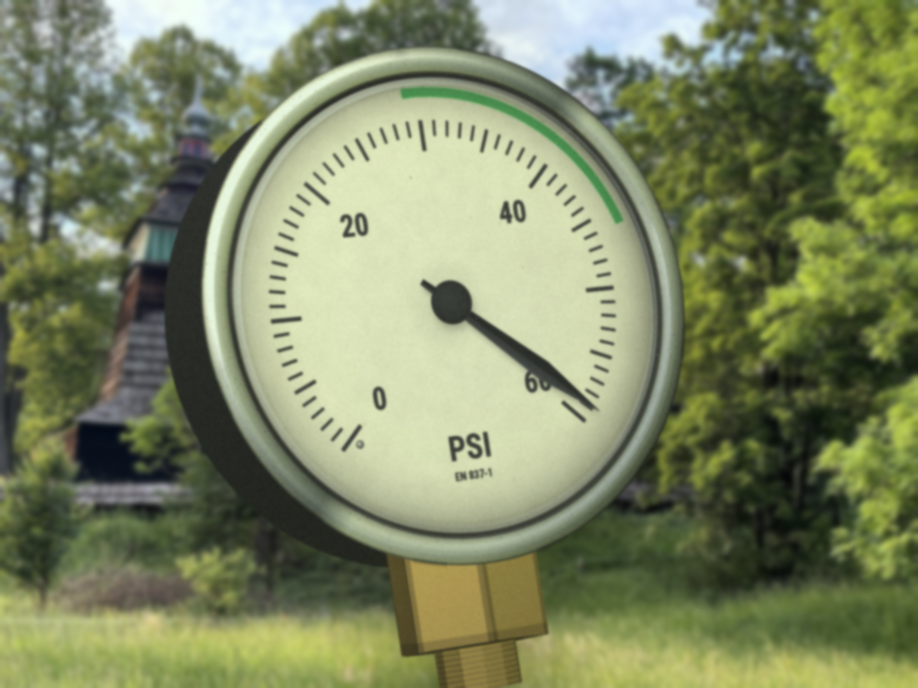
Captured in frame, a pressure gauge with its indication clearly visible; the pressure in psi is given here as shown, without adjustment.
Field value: 59 psi
